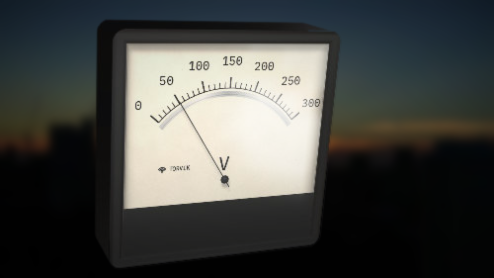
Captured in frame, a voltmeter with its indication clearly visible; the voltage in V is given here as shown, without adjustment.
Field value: 50 V
